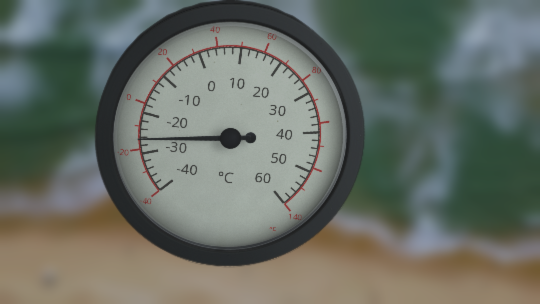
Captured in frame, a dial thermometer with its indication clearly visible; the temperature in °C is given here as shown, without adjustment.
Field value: -26 °C
